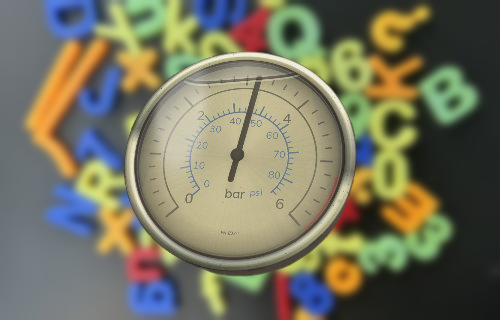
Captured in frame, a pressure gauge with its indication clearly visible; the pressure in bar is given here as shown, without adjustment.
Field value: 3.2 bar
